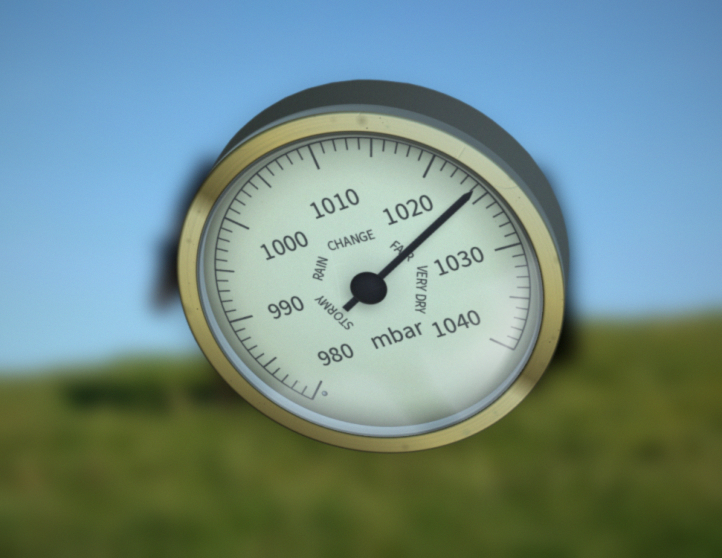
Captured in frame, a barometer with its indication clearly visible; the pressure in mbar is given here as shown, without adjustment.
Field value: 1024 mbar
